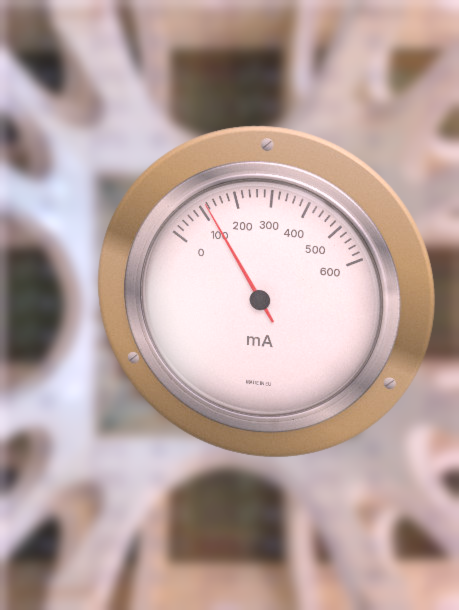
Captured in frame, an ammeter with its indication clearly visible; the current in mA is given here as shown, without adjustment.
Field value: 120 mA
